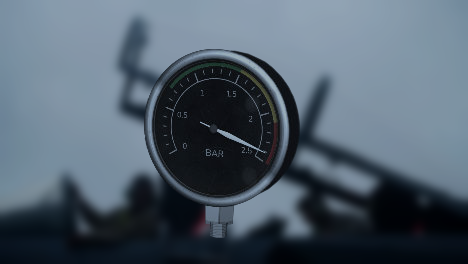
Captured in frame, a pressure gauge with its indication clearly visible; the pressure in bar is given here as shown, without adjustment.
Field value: 2.4 bar
